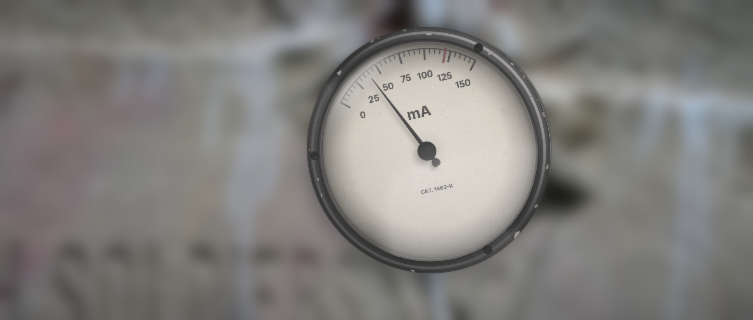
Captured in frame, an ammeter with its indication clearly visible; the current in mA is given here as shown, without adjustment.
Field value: 40 mA
